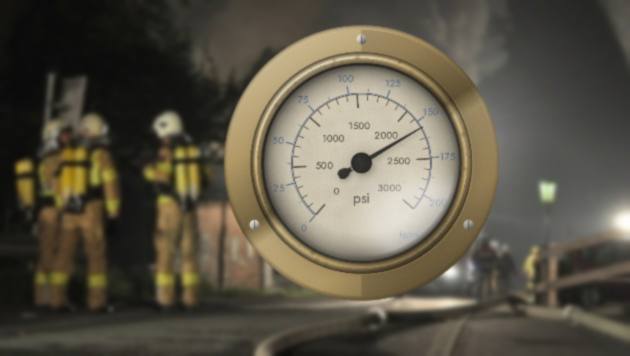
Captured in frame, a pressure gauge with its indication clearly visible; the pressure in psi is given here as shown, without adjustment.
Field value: 2200 psi
